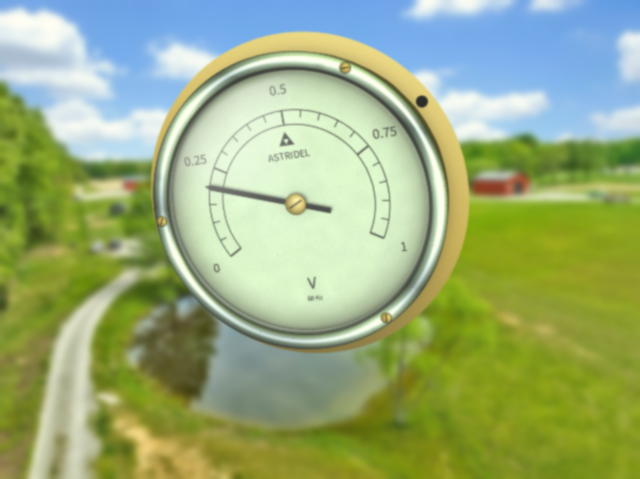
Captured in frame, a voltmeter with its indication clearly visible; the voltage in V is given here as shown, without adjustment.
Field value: 0.2 V
